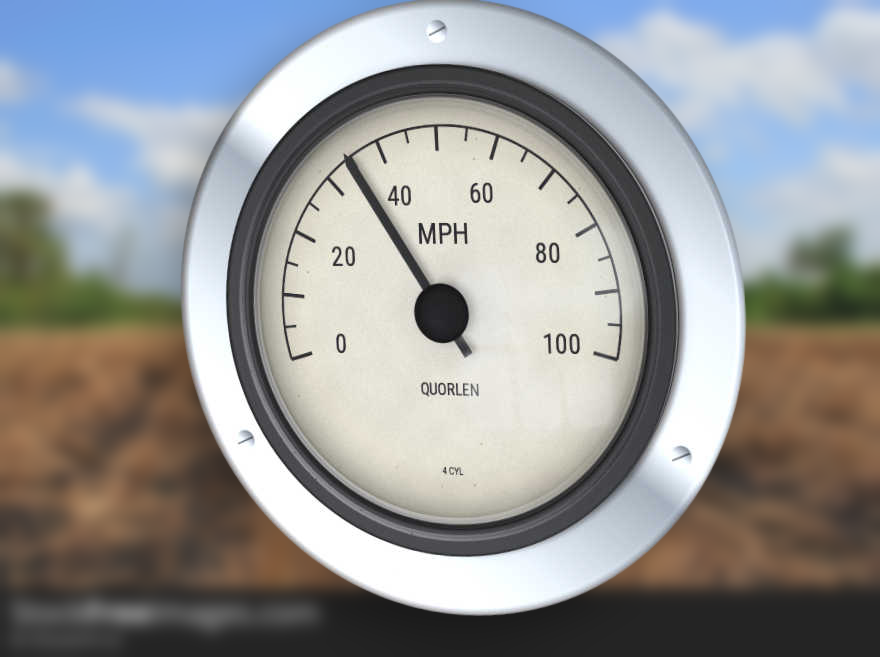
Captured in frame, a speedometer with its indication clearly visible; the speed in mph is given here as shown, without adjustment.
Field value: 35 mph
